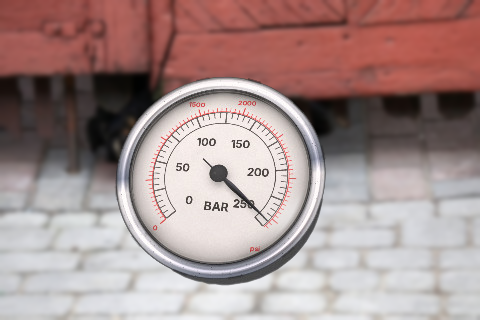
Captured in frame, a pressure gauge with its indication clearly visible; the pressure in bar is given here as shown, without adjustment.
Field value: 245 bar
